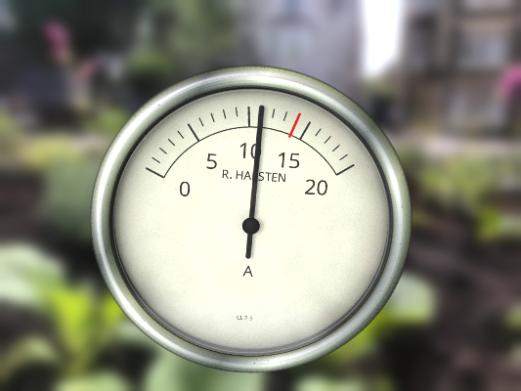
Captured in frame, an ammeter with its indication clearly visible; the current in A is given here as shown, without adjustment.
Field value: 11 A
